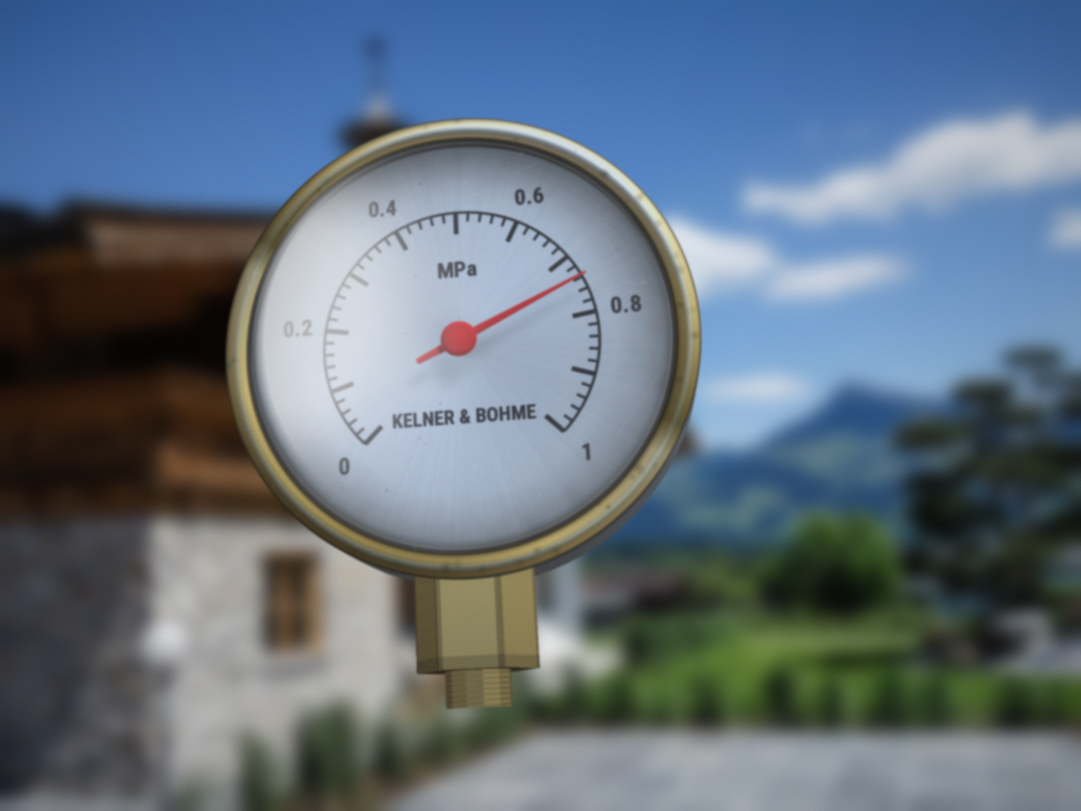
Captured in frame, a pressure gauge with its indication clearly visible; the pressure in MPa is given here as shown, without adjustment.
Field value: 0.74 MPa
